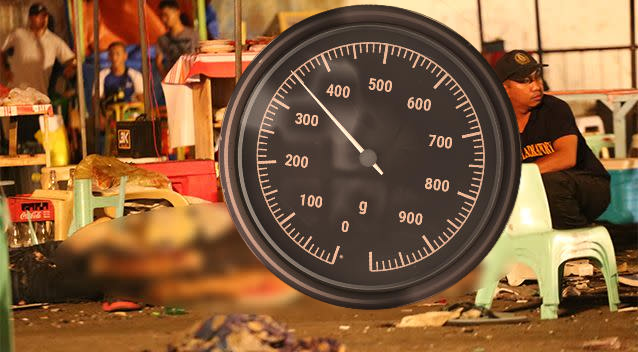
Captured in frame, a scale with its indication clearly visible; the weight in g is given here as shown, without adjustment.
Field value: 350 g
